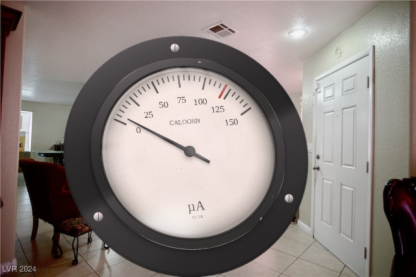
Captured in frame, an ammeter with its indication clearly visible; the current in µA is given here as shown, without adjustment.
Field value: 5 µA
